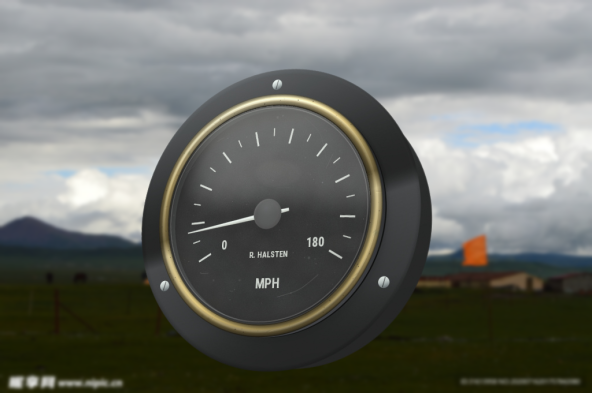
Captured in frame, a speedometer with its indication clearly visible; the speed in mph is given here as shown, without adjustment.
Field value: 15 mph
